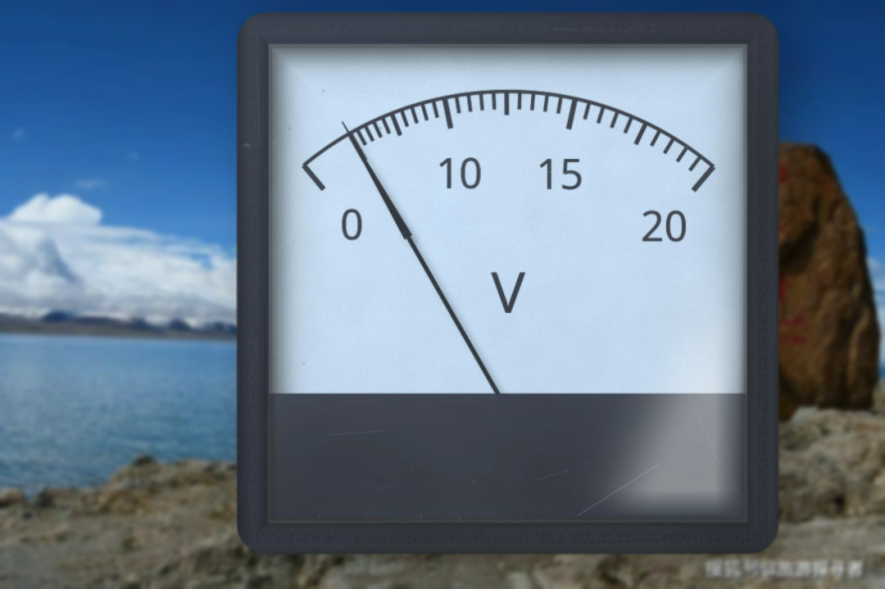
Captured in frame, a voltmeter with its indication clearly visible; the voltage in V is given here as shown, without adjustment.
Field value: 5 V
